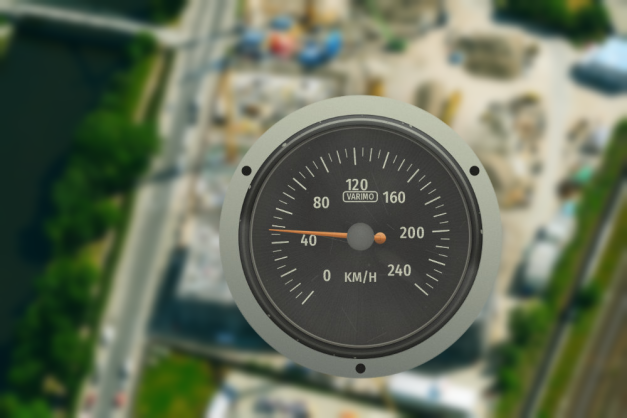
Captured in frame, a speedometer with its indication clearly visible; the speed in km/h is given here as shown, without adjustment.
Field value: 47.5 km/h
